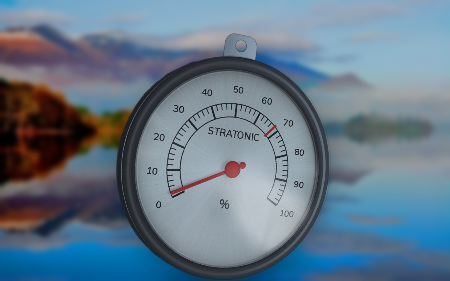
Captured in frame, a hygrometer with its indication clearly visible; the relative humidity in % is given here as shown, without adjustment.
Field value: 2 %
